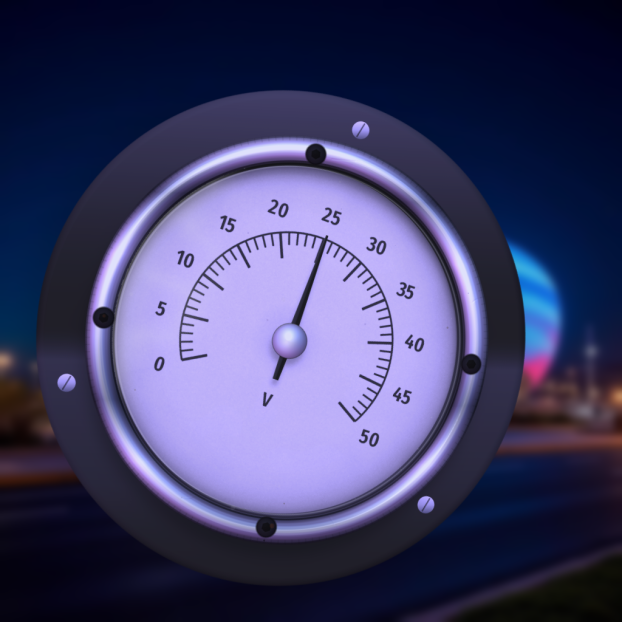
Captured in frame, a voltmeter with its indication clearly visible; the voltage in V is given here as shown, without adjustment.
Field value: 25 V
